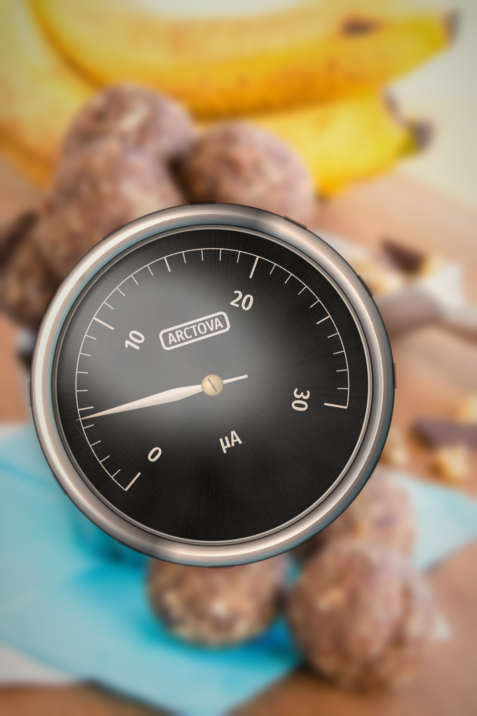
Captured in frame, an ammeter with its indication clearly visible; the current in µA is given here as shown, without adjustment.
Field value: 4.5 µA
